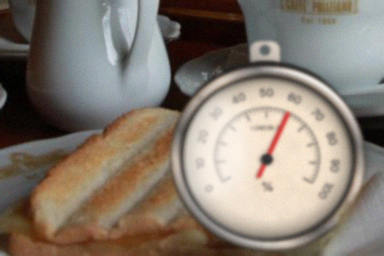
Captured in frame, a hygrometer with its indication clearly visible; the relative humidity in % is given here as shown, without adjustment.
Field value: 60 %
